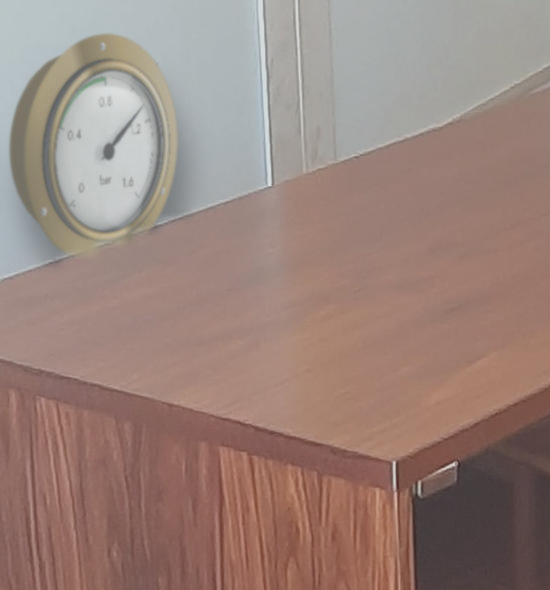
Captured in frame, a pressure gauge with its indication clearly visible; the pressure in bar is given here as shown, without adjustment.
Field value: 1.1 bar
